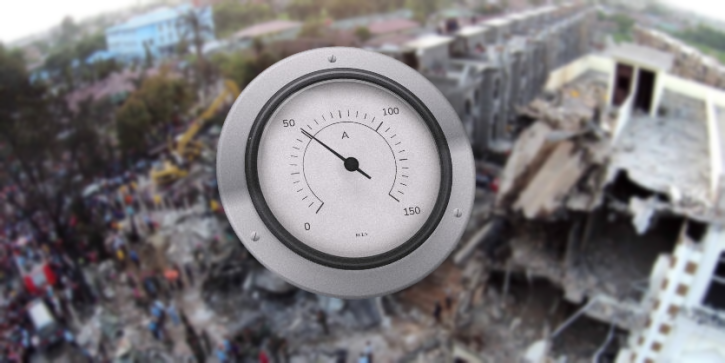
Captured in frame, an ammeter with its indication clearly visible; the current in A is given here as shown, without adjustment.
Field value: 50 A
